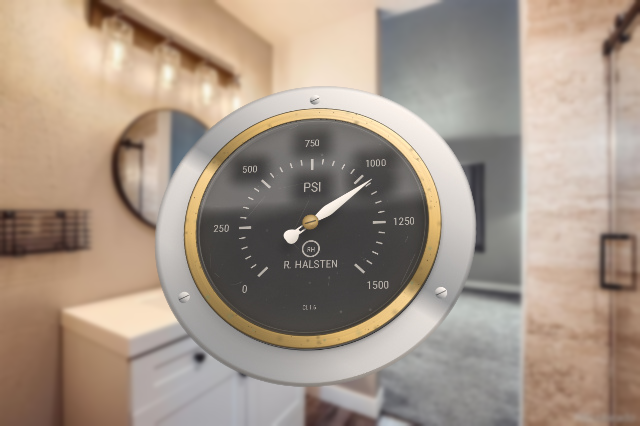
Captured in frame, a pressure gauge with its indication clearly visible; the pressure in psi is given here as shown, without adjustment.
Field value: 1050 psi
